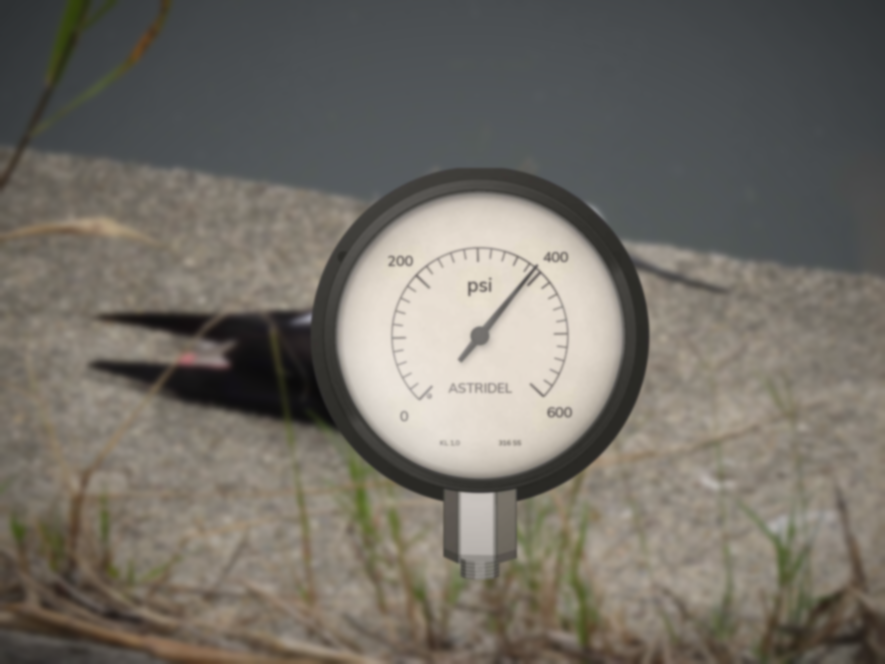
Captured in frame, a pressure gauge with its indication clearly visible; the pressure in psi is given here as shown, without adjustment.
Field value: 390 psi
